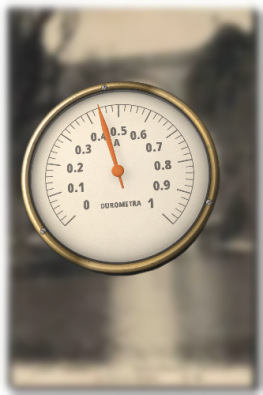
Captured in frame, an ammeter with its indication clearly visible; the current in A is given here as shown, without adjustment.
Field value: 0.44 A
